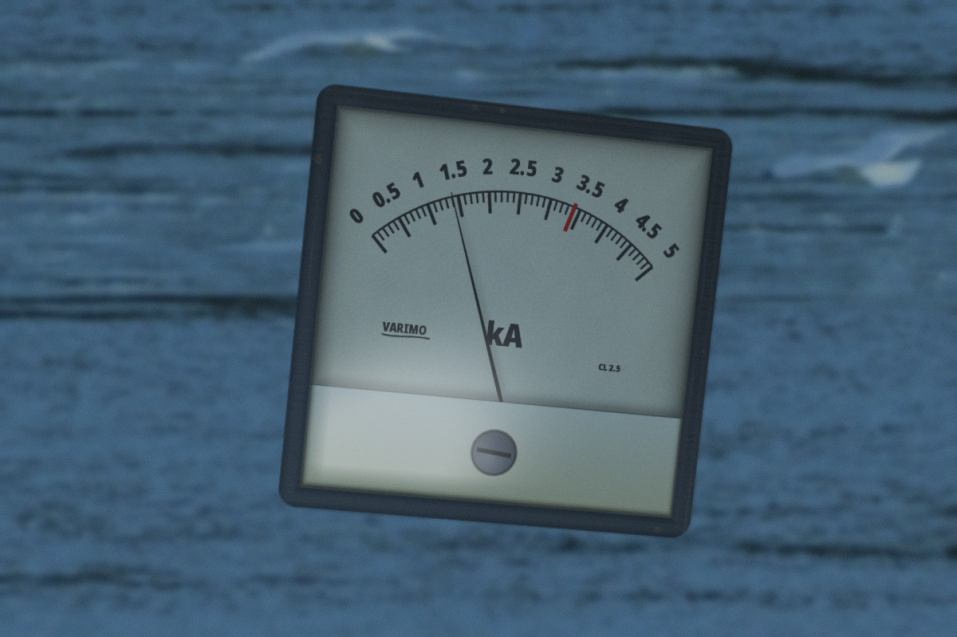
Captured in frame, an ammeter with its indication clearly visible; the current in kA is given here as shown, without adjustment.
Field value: 1.4 kA
